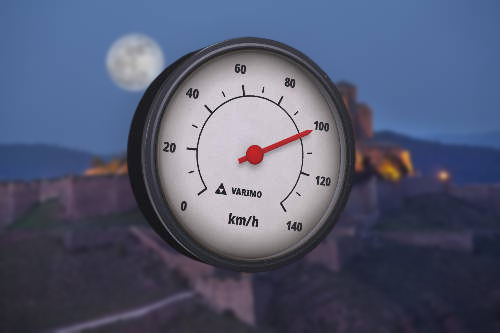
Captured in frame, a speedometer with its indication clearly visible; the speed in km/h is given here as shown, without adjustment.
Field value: 100 km/h
